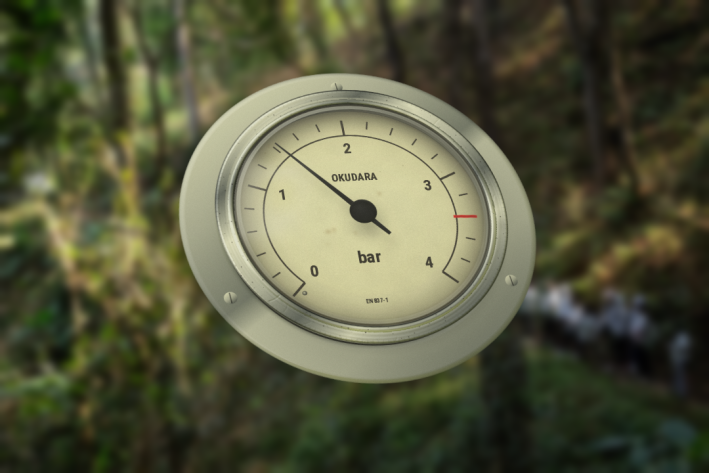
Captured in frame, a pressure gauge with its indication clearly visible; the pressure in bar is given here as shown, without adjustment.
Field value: 1.4 bar
